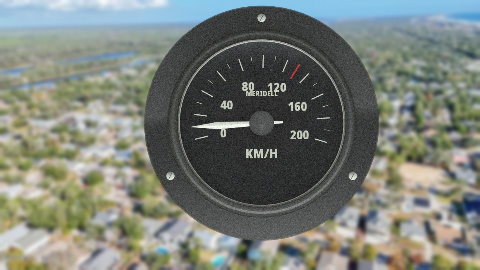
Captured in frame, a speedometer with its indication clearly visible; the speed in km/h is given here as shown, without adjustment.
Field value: 10 km/h
